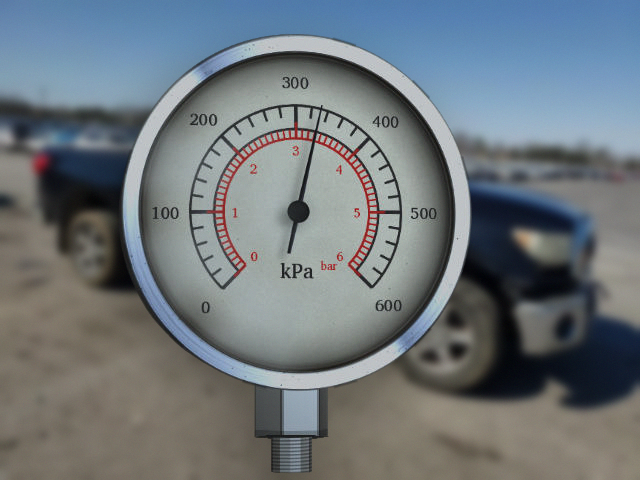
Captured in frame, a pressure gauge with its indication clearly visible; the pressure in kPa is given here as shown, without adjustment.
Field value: 330 kPa
